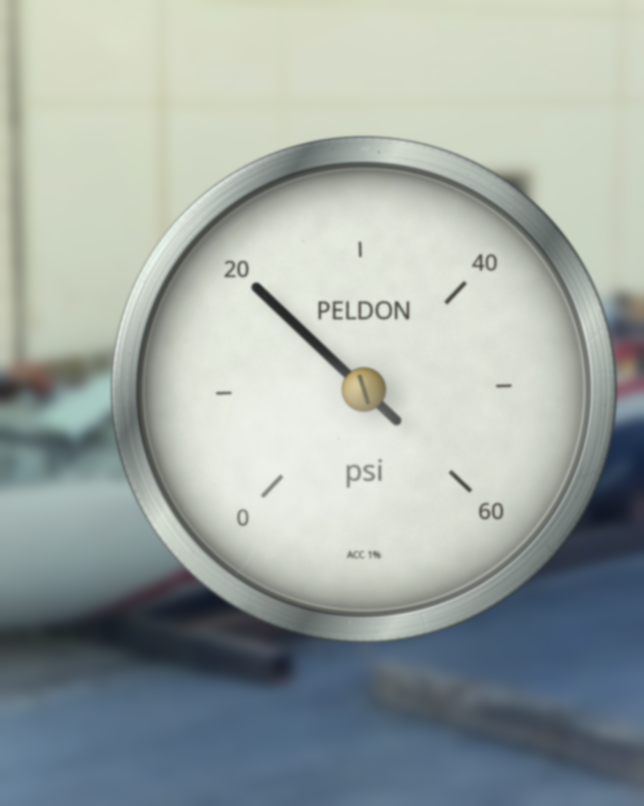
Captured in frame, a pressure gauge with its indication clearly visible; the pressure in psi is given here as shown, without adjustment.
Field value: 20 psi
